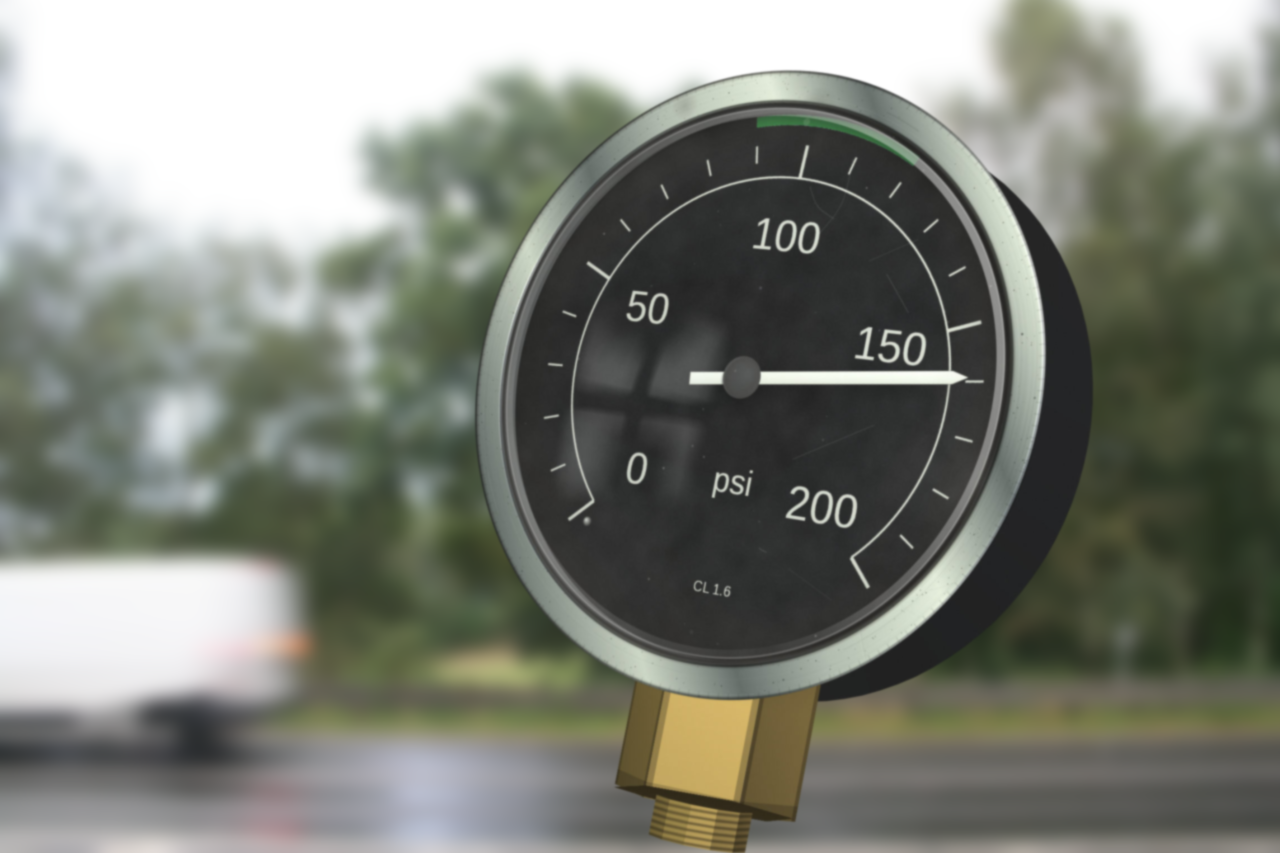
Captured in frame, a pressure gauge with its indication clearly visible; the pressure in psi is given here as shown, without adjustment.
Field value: 160 psi
